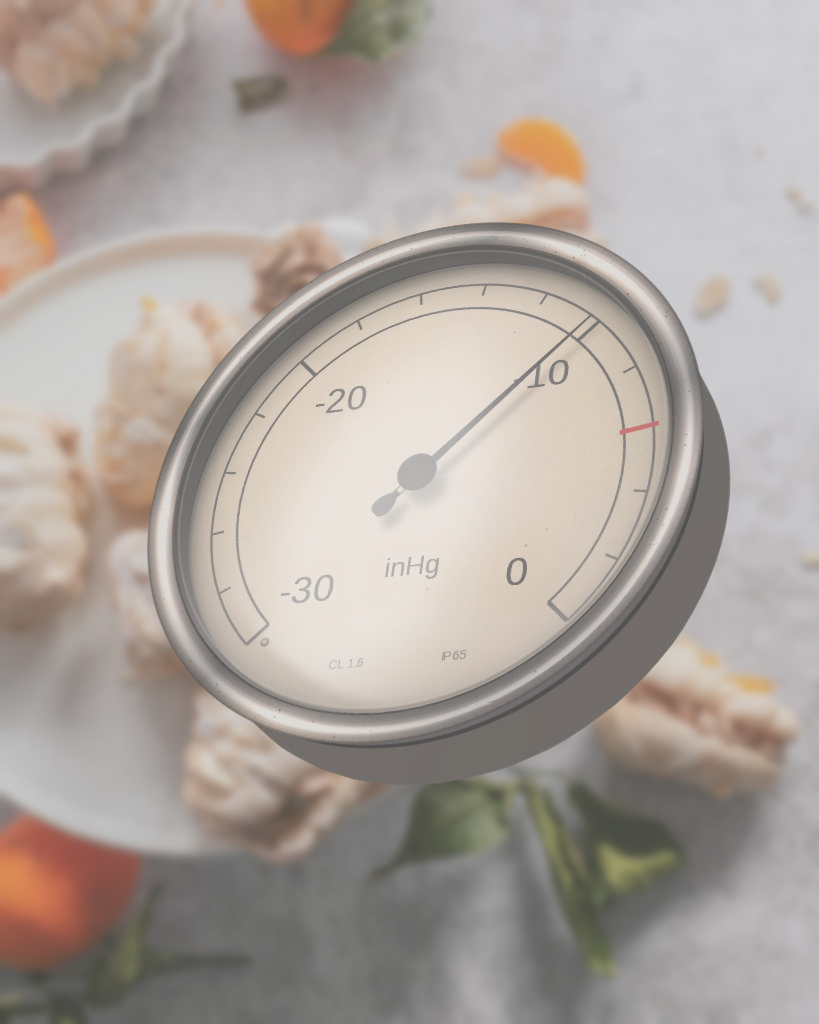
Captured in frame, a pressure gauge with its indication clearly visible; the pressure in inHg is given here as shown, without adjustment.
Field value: -10 inHg
